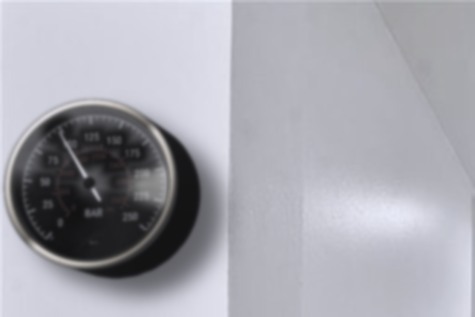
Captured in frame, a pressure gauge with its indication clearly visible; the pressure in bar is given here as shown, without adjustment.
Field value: 100 bar
